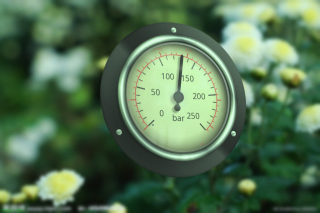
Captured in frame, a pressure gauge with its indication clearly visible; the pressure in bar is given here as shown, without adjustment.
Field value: 130 bar
